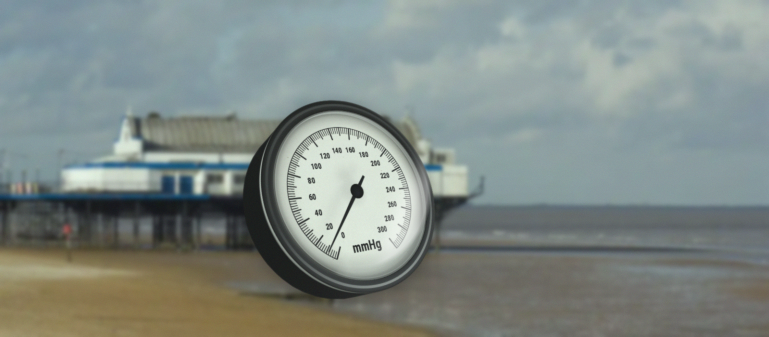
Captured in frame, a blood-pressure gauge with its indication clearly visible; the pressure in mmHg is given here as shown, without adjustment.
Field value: 10 mmHg
